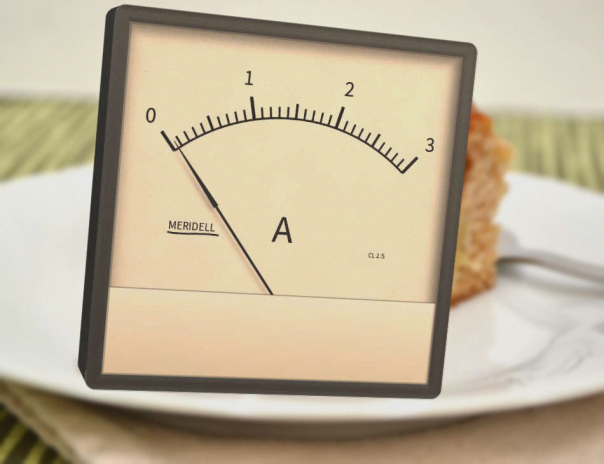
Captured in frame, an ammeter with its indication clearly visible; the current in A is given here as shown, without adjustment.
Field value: 0.05 A
